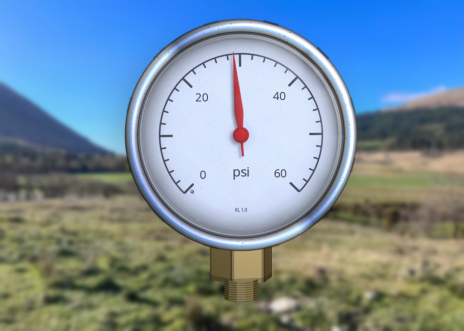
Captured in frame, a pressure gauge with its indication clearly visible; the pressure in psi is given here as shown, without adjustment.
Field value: 29 psi
